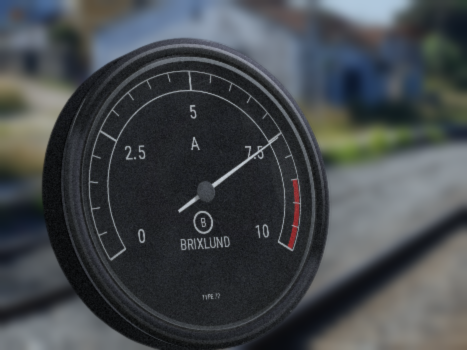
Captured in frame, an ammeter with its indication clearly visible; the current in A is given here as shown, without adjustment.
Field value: 7.5 A
